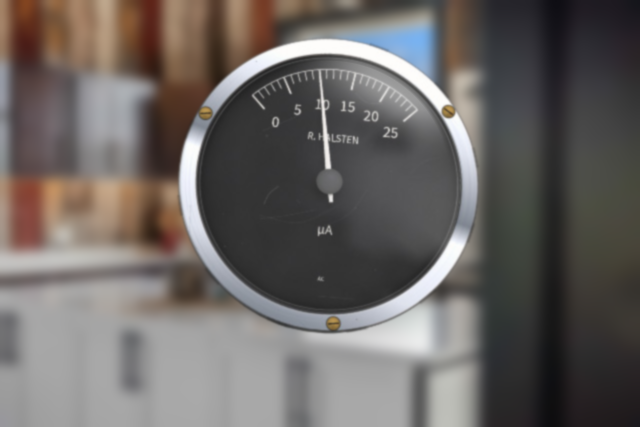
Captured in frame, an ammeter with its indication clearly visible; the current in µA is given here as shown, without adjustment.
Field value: 10 µA
